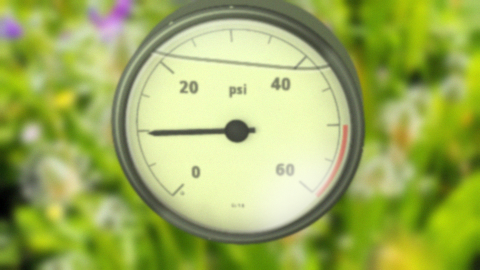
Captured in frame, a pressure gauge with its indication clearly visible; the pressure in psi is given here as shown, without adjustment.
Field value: 10 psi
